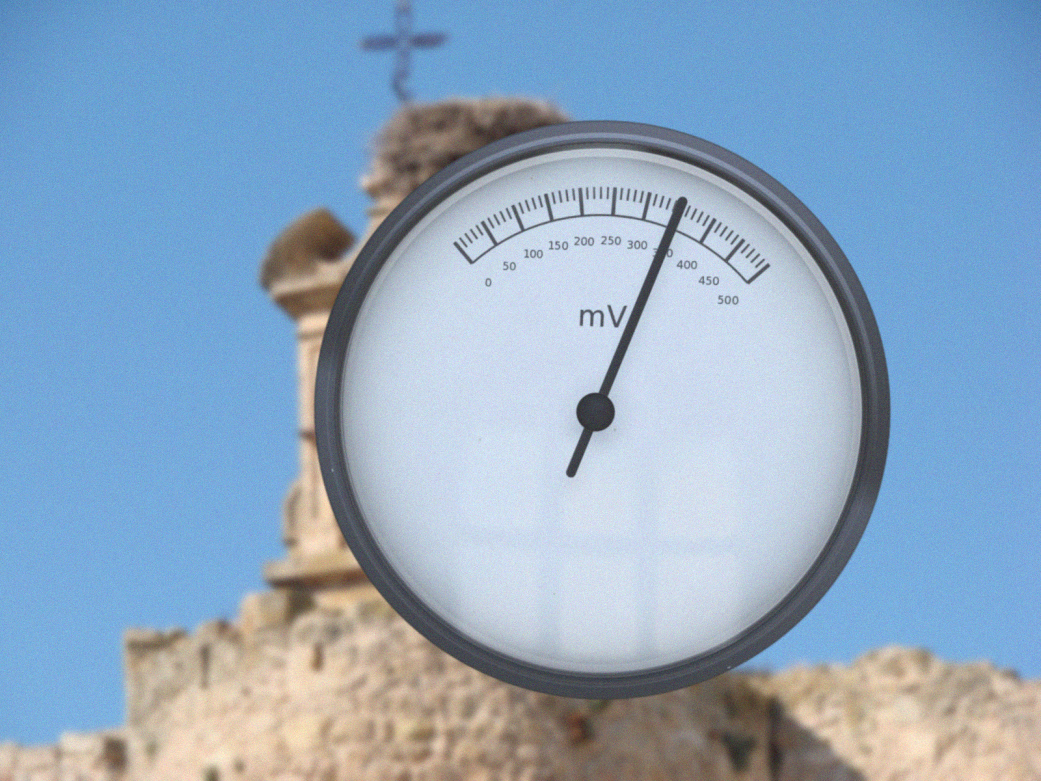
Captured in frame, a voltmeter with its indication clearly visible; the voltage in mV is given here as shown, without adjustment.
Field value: 350 mV
